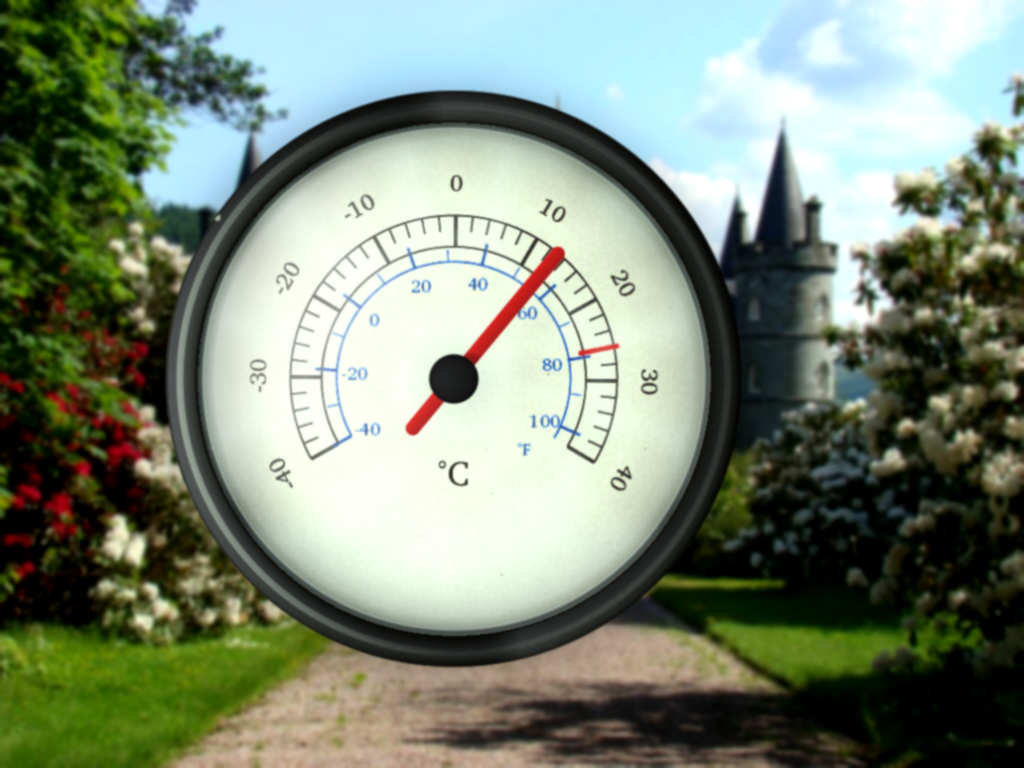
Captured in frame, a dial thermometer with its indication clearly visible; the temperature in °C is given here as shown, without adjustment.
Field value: 13 °C
